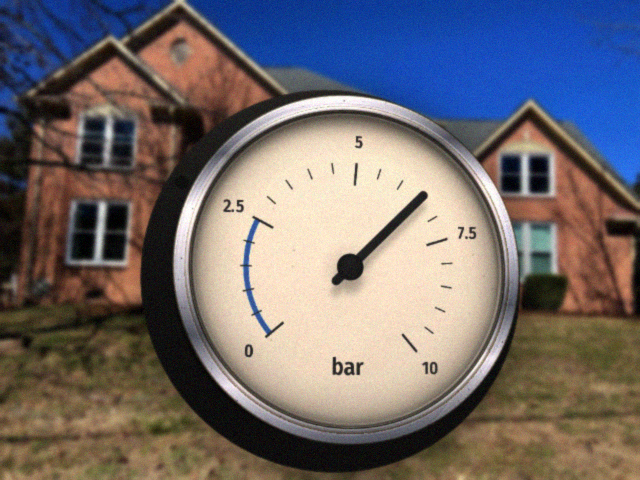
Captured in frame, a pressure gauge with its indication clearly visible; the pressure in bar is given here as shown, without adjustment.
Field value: 6.5 bar
